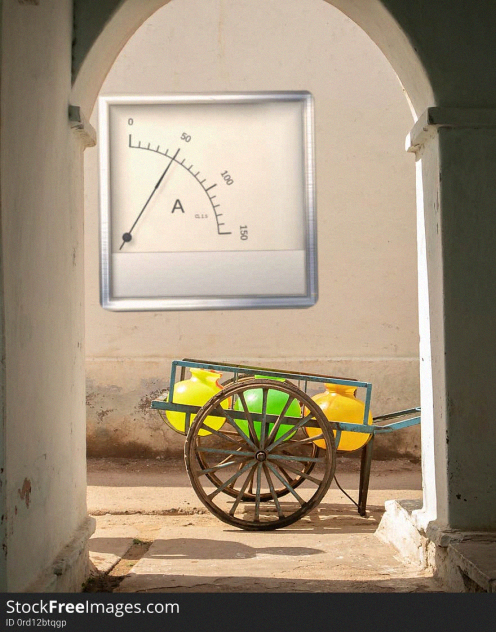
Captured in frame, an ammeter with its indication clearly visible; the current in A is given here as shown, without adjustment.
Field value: 50 A
